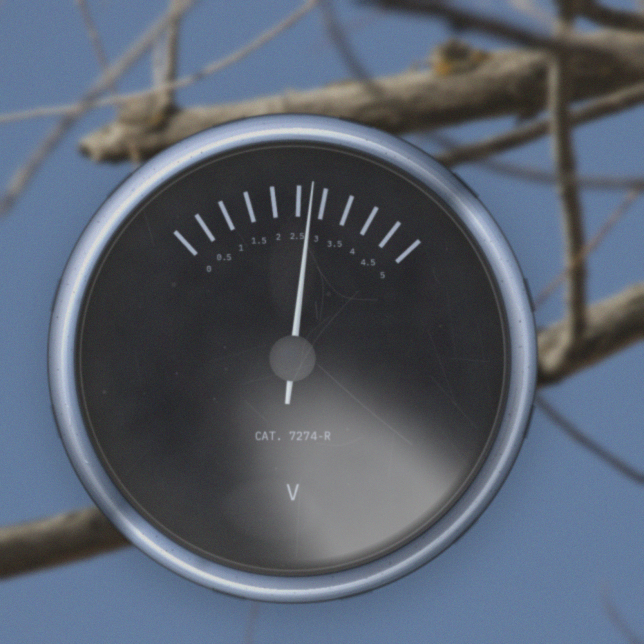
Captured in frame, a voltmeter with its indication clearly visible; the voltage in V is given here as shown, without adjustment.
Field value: 2.75 V
